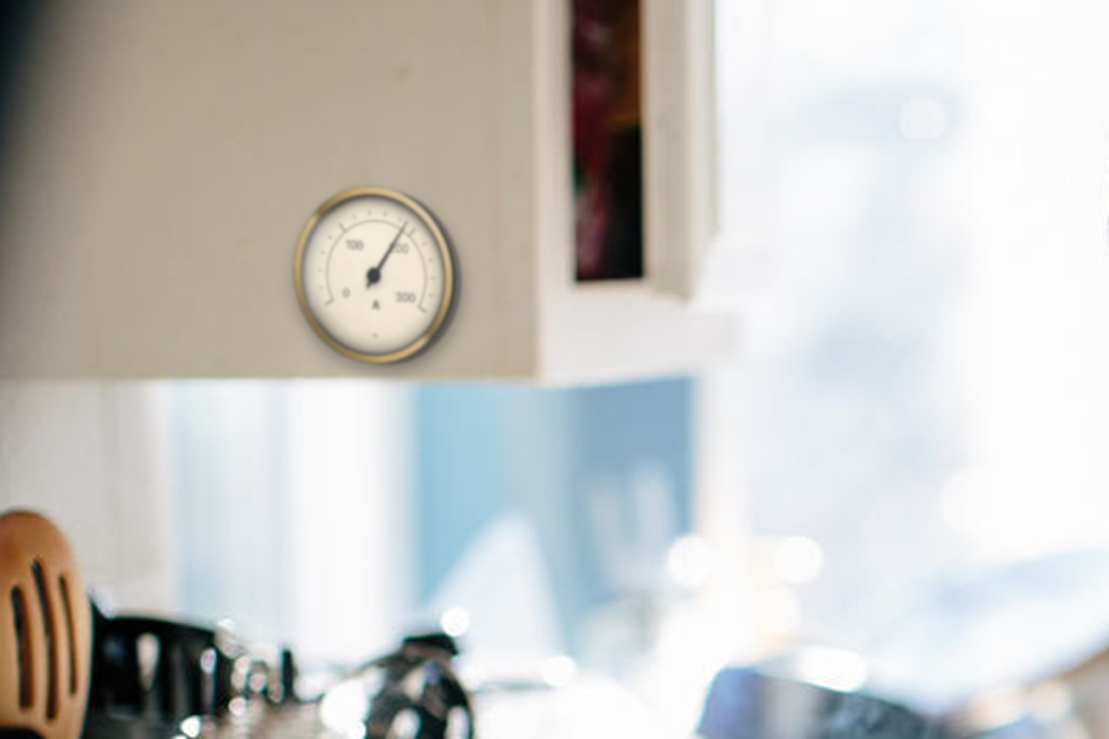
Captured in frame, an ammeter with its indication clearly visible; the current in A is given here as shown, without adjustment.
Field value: 190 A
